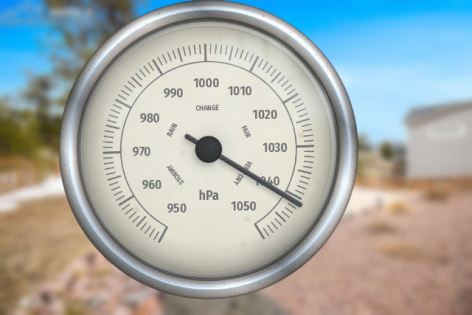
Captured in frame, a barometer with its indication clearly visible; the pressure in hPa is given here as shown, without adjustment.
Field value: 1041 hPa
